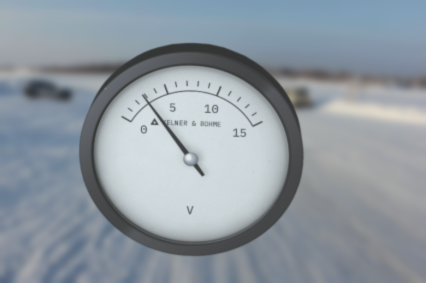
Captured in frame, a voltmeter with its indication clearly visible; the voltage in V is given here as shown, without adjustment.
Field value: 3 V
